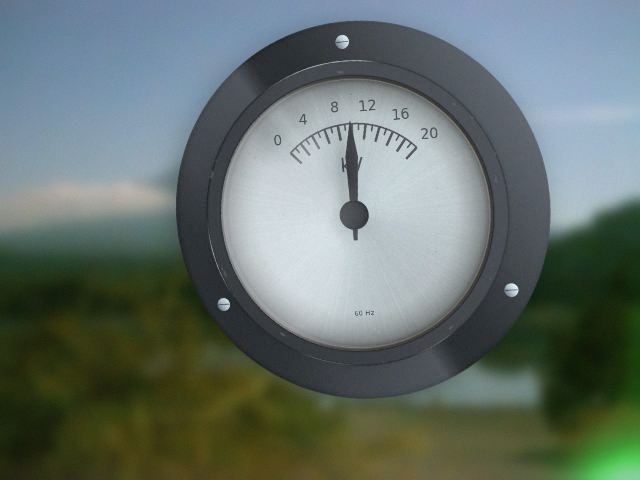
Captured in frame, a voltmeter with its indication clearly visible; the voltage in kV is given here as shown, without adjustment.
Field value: 10 kV
